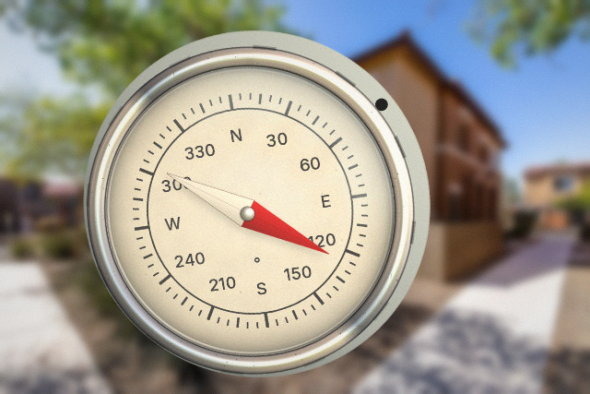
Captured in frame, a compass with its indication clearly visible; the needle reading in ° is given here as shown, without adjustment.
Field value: 125 °
